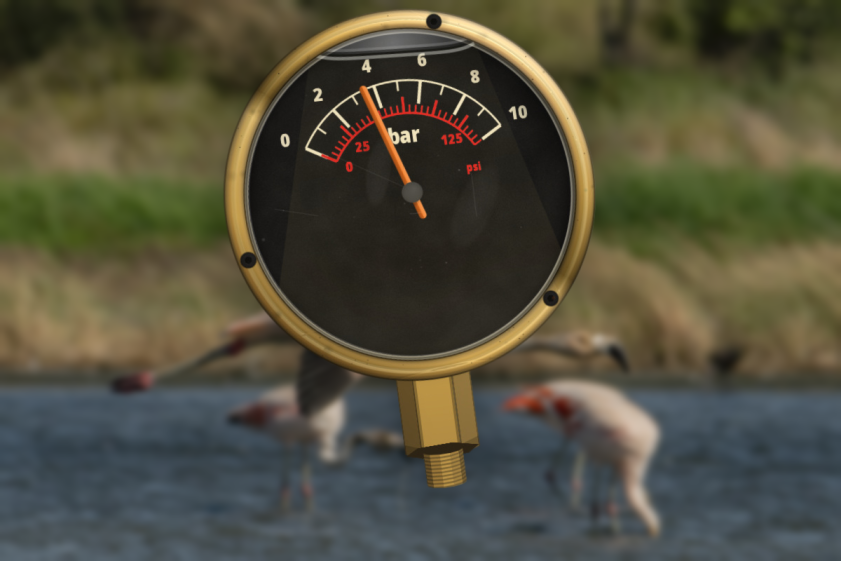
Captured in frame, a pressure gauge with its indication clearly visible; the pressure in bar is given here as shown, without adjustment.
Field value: 3.5 bar
